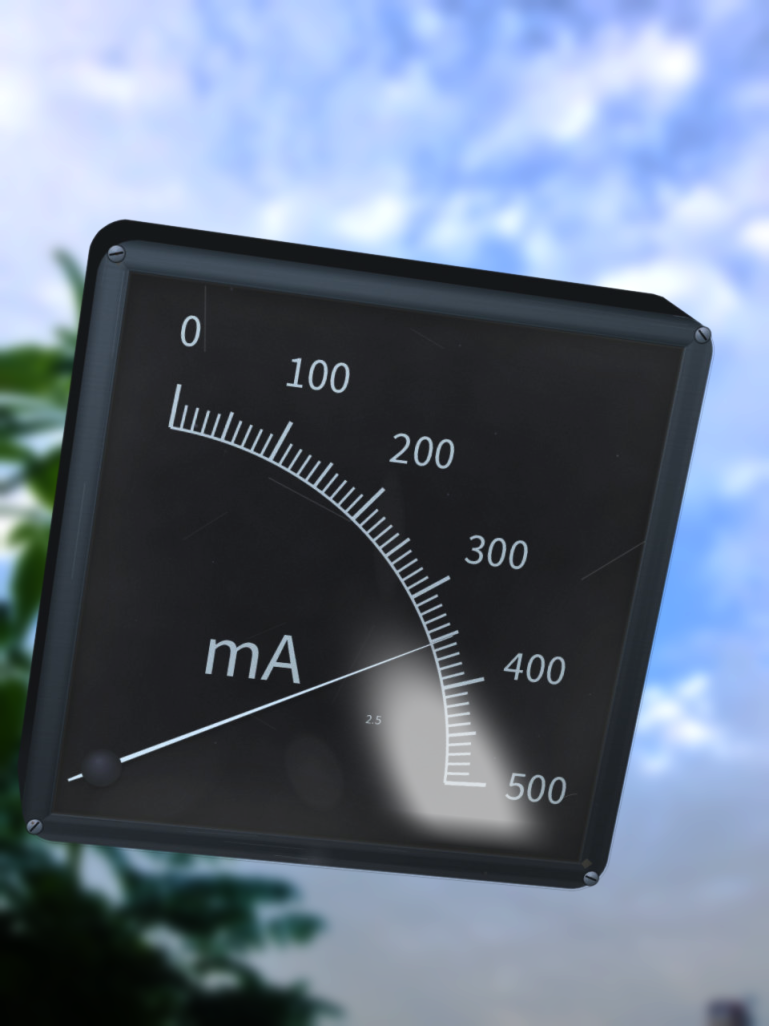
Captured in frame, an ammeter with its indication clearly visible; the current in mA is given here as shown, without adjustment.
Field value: 350 mA
